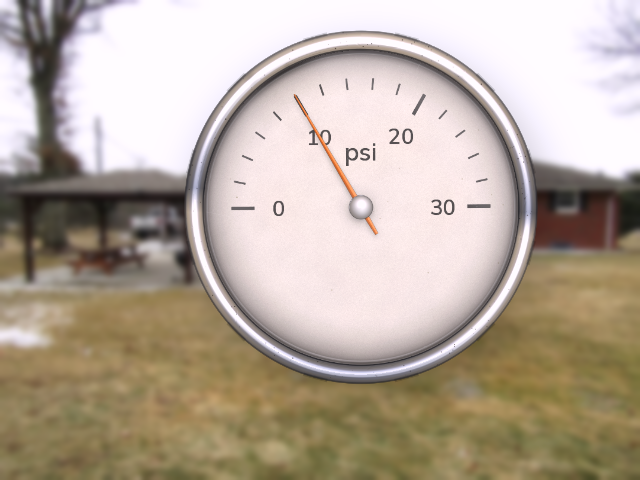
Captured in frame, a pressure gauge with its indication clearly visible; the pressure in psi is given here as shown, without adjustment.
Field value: 10 psi
